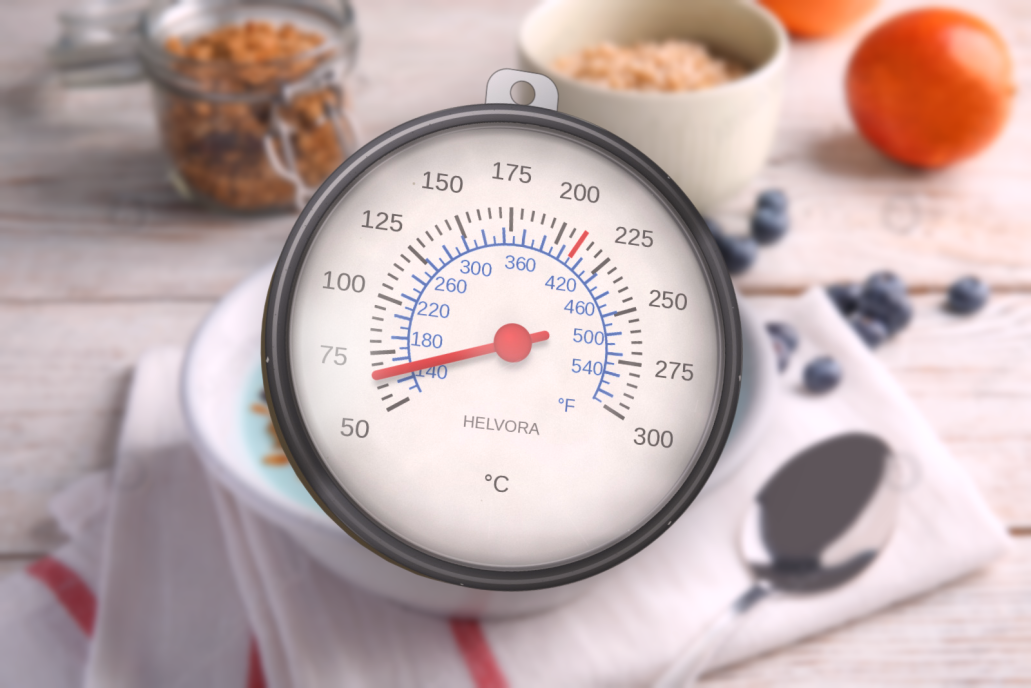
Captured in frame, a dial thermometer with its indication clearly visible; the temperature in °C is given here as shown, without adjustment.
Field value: 65 °C
